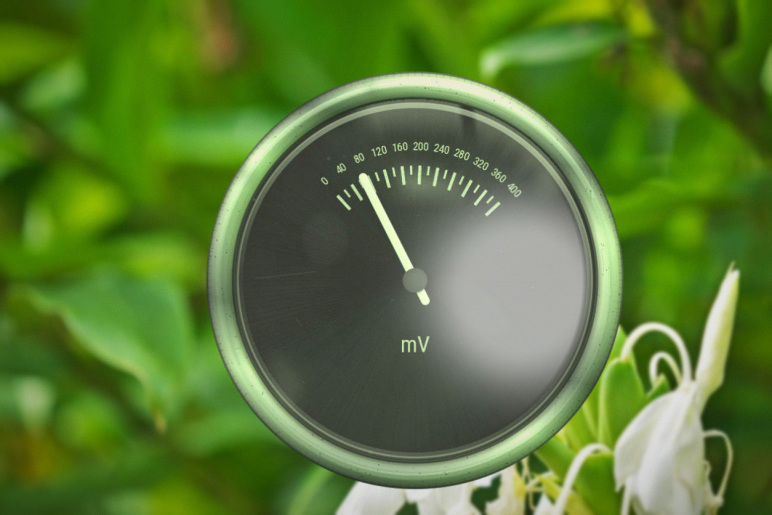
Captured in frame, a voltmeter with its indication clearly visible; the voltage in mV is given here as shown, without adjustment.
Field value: 70 mV
